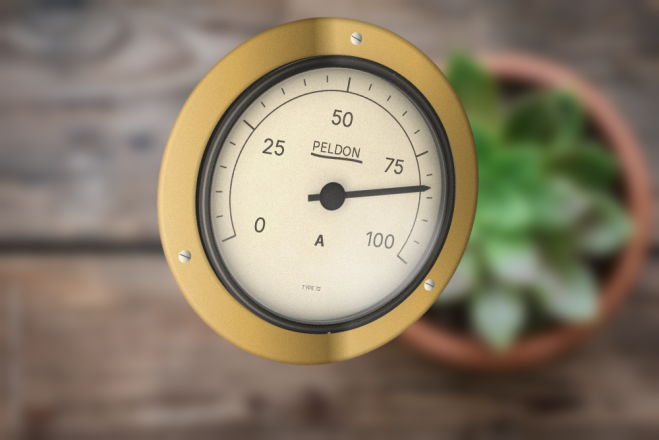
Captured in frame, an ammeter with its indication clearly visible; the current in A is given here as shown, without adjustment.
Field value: 82.5 A
